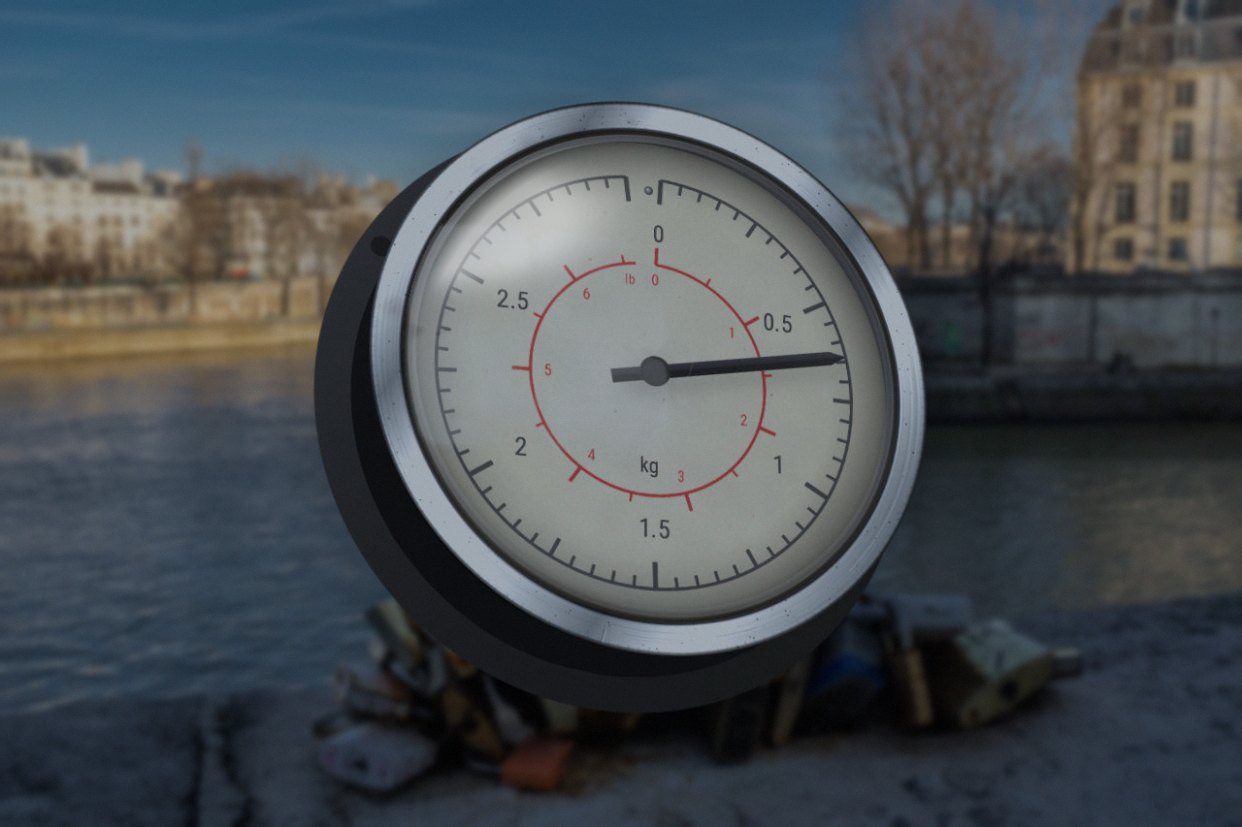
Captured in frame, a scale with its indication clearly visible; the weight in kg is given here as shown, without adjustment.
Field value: 0.65 kg
